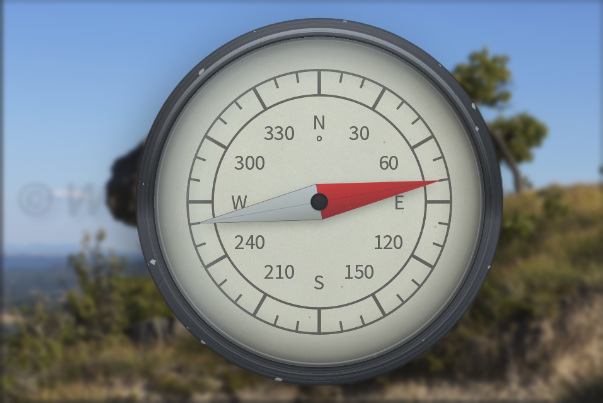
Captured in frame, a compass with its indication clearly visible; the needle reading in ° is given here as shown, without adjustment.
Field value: 80 °
